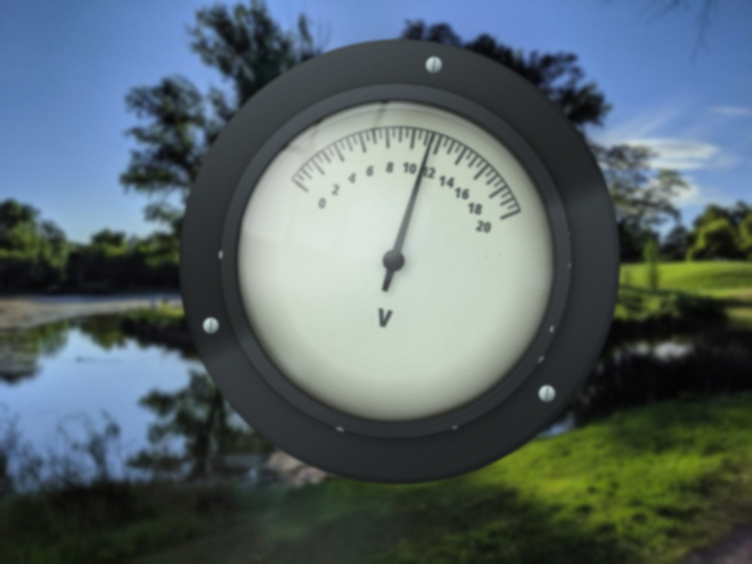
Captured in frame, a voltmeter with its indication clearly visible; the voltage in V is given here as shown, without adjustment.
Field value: 11.5 V
